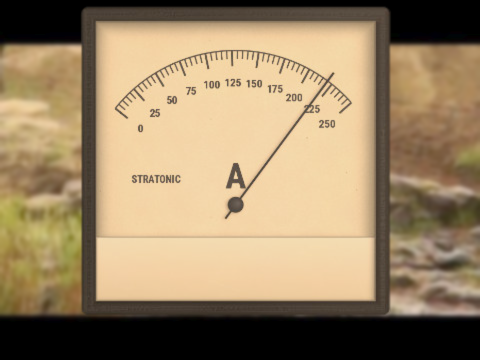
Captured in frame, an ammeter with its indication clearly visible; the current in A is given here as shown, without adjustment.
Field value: 220 A
